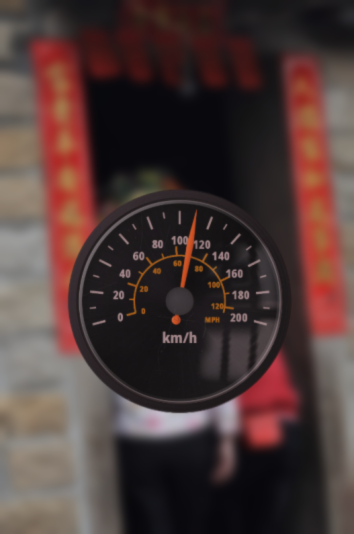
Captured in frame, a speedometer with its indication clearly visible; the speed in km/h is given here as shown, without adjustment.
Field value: 110 km/h
